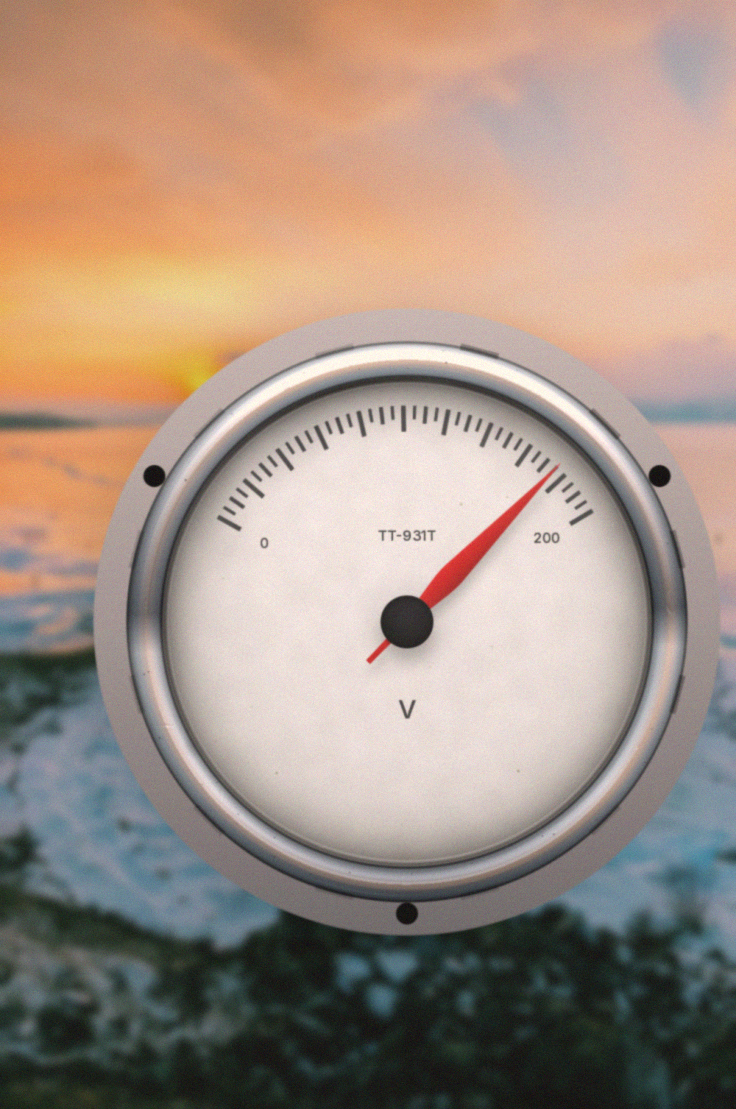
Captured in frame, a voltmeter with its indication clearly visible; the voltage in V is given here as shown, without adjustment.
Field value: 175 V
